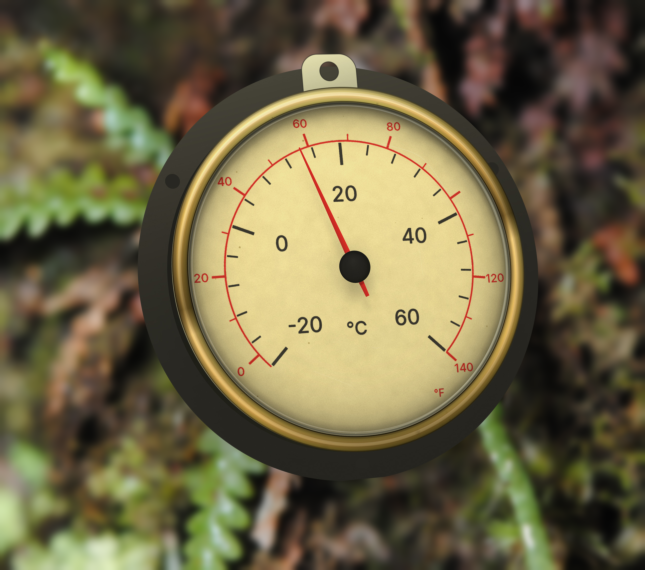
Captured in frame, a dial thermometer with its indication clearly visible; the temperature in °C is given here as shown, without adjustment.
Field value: 14 °C
